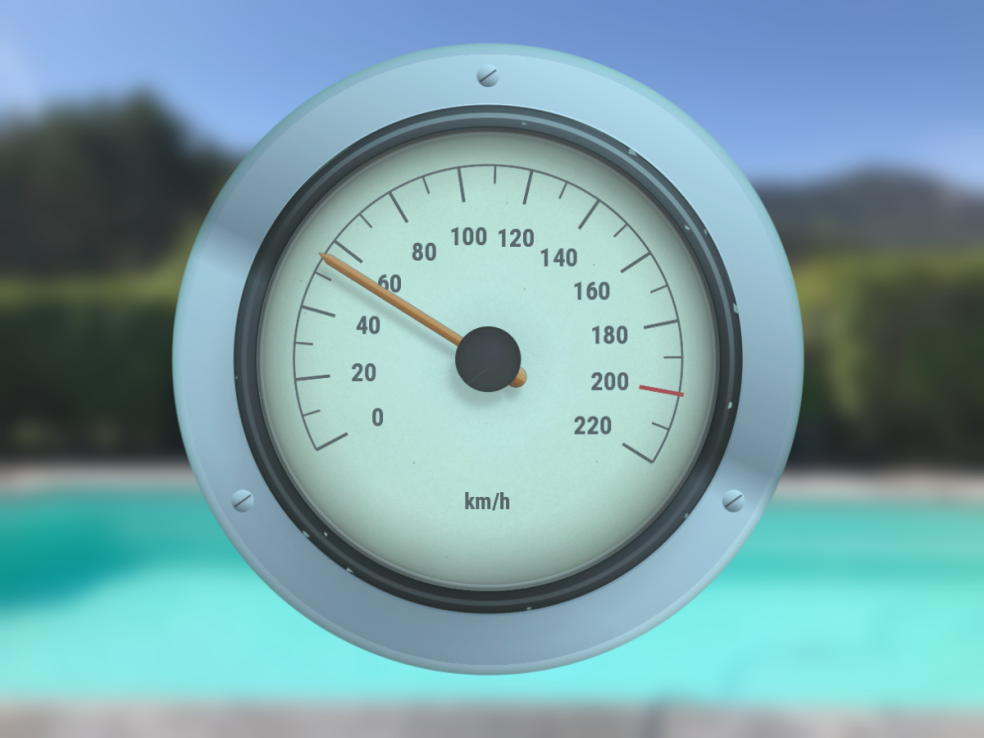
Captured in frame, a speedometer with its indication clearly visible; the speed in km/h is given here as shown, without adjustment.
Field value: 55 km/h
